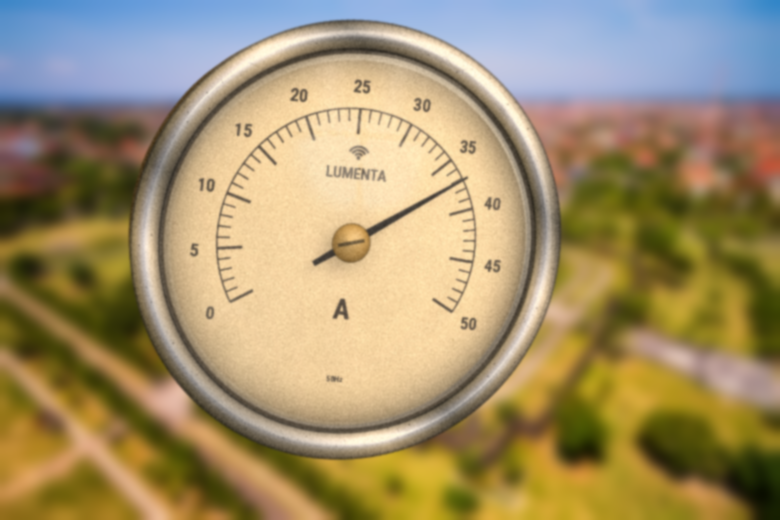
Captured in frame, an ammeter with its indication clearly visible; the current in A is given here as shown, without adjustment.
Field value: 37 A
